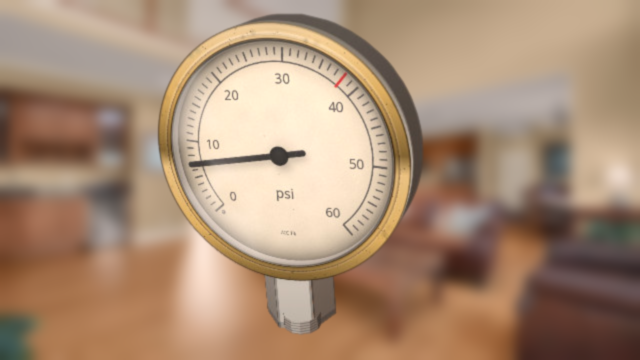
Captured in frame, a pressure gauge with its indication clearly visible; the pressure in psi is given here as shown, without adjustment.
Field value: 7 psi
